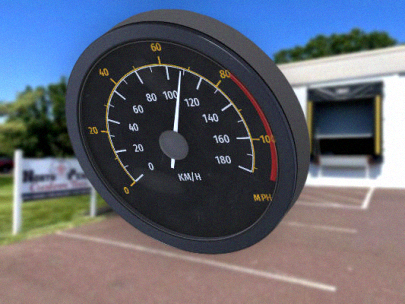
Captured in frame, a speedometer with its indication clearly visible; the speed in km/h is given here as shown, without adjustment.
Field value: 110 km/h
